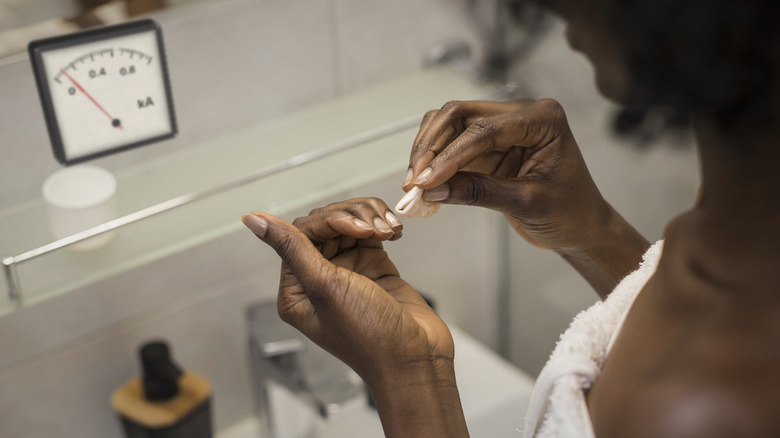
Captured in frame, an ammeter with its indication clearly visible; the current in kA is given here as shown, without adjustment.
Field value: 0.1 kA
